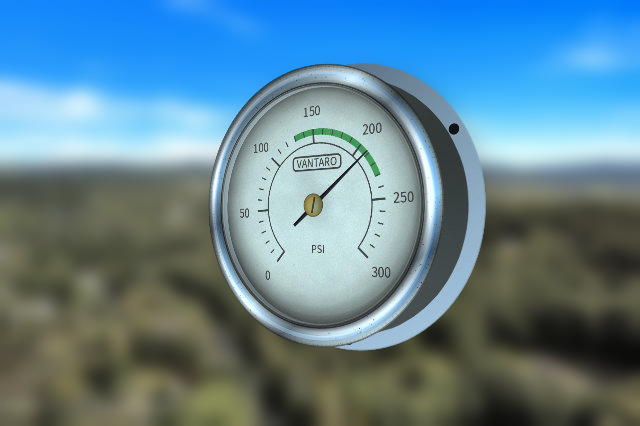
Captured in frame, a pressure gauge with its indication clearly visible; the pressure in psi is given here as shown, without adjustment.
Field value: 210 psi
